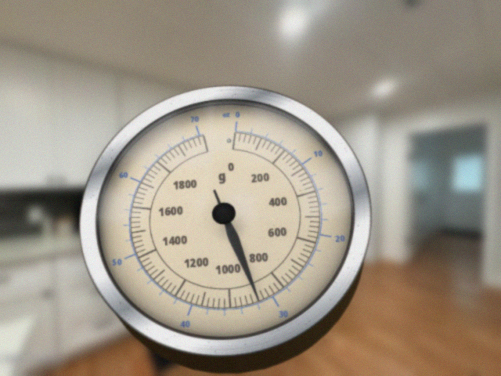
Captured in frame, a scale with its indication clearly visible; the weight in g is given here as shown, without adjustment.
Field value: 900 g
